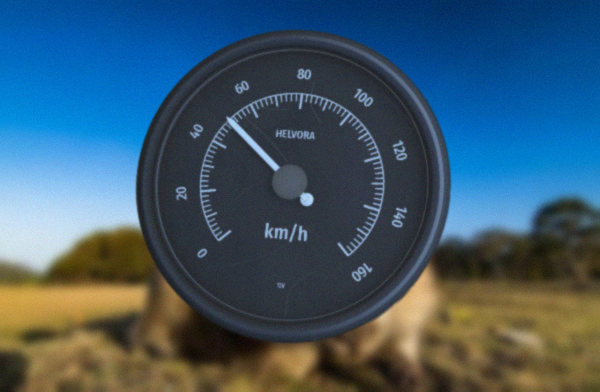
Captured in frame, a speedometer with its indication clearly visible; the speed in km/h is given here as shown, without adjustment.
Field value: 50 km/h
